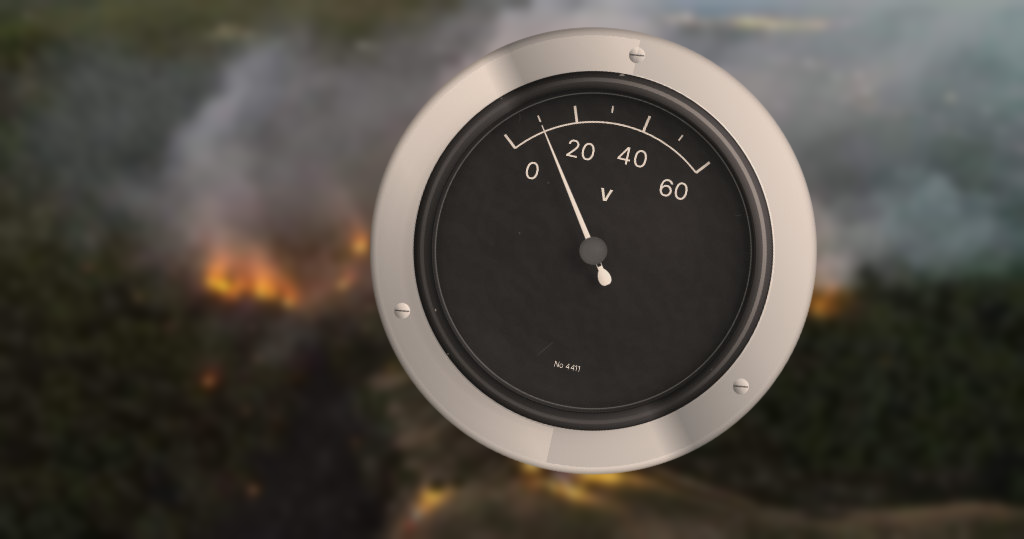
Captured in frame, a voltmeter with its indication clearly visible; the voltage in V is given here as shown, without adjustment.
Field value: 10 V
